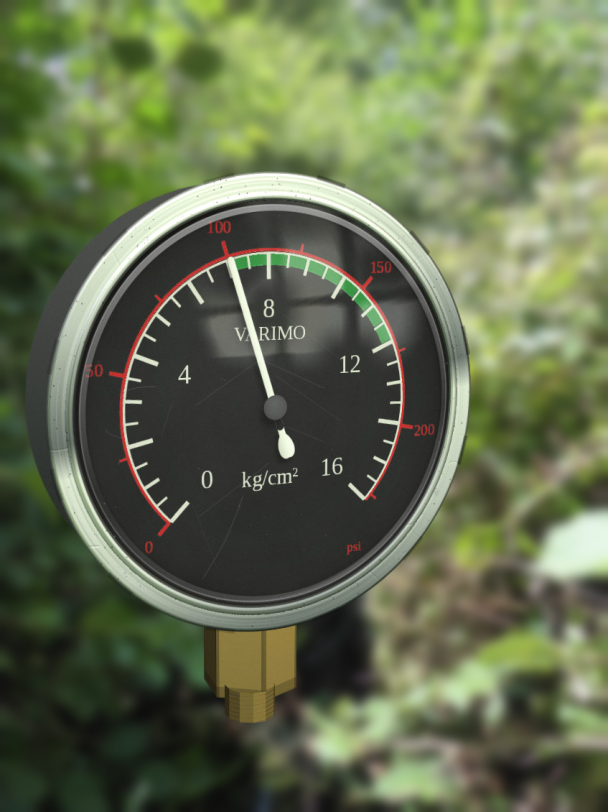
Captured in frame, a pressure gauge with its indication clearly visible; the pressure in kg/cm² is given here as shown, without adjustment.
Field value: 7 kg/cm²
